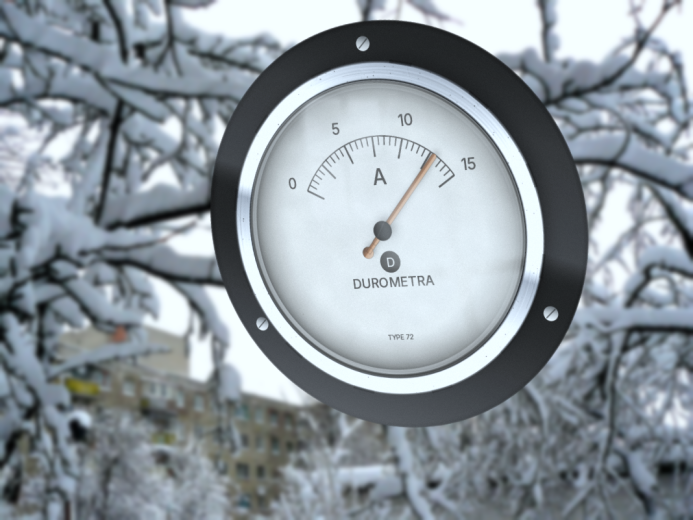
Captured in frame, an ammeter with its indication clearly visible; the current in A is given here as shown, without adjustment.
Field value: 13 A
